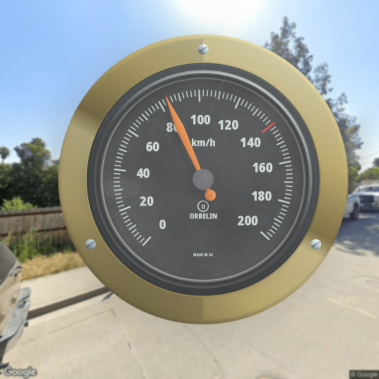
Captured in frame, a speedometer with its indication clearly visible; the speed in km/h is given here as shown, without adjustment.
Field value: 84 km/h
